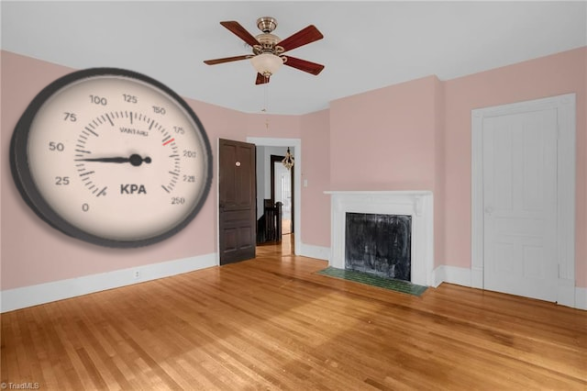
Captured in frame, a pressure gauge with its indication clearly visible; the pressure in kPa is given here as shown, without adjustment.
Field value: 40 kPa
